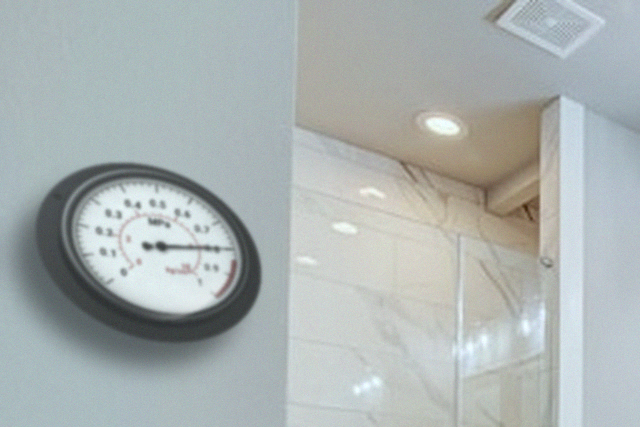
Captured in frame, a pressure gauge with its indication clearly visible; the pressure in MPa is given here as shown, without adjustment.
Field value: 0.8 MPa
